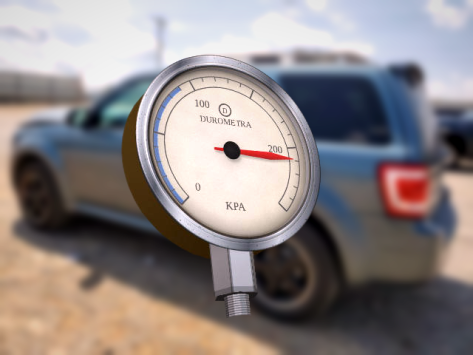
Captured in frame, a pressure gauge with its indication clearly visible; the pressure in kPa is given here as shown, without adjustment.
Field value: 210 kPa
